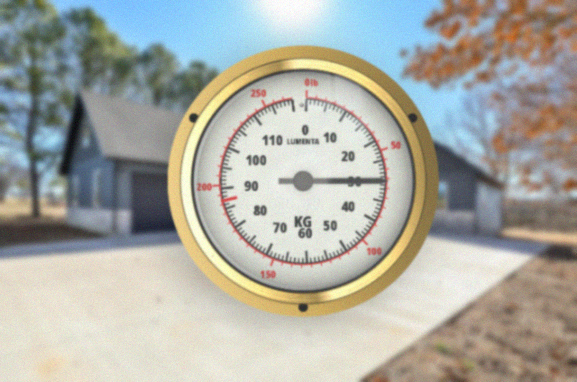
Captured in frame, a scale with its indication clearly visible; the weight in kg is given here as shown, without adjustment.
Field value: 30 kg
